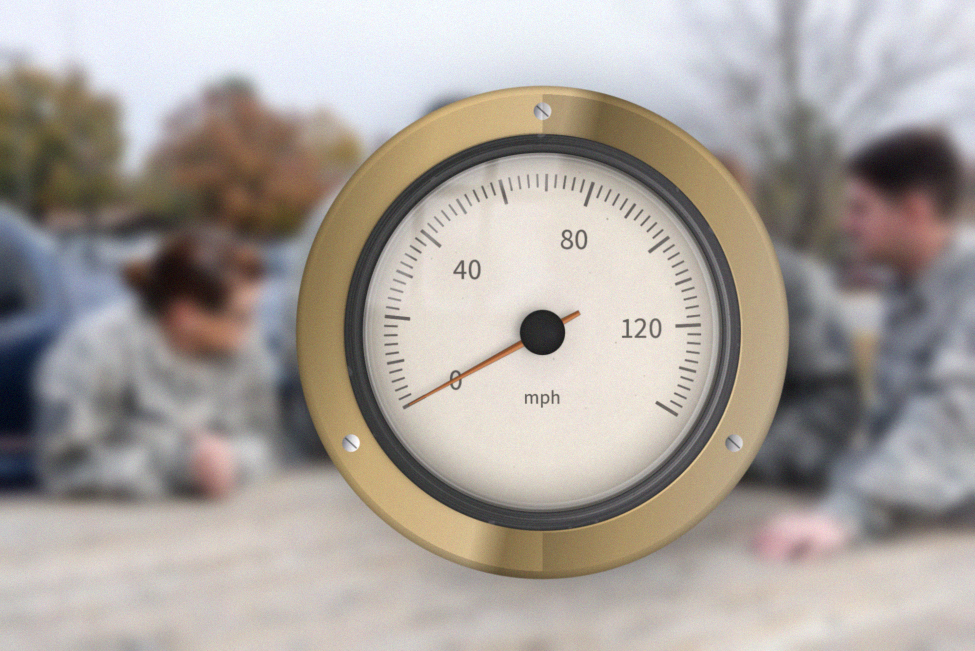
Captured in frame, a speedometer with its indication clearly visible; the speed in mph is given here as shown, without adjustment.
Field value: 0 mph
